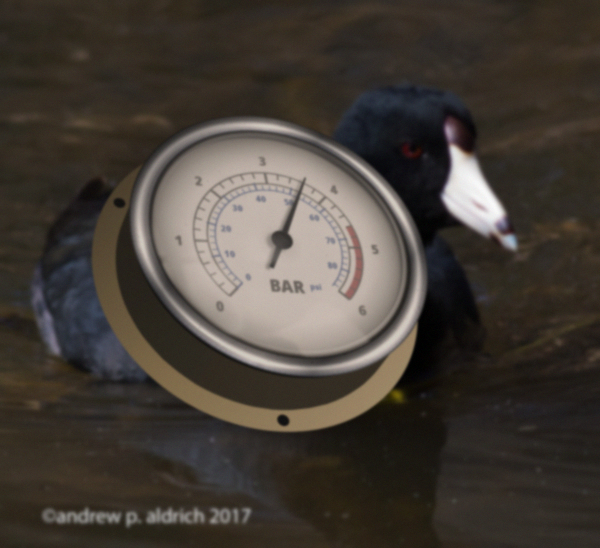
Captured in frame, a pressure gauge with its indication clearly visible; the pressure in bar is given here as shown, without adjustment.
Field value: 3.6 bar
